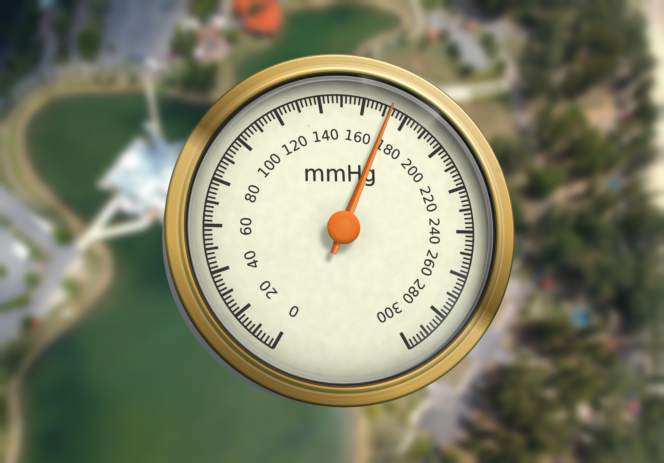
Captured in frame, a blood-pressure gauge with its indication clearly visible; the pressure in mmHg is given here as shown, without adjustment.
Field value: 172 mmHg
